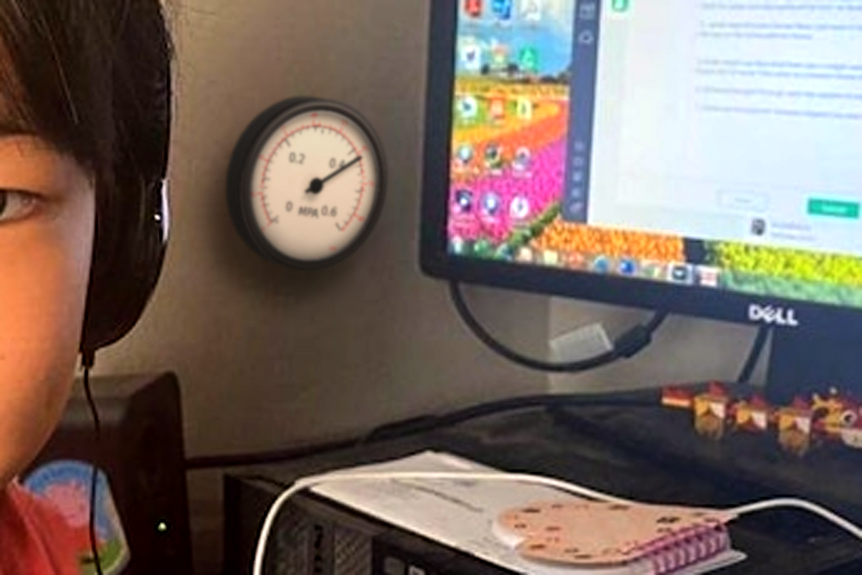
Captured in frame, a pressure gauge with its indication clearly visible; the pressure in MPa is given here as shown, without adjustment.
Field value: 0.42 MPa
